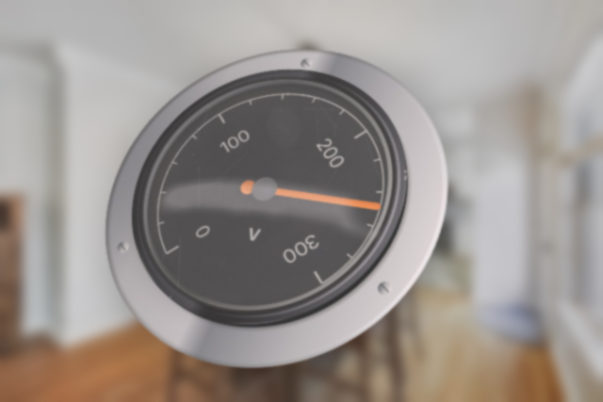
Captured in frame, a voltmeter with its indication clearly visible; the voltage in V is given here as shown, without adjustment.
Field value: 250 V
